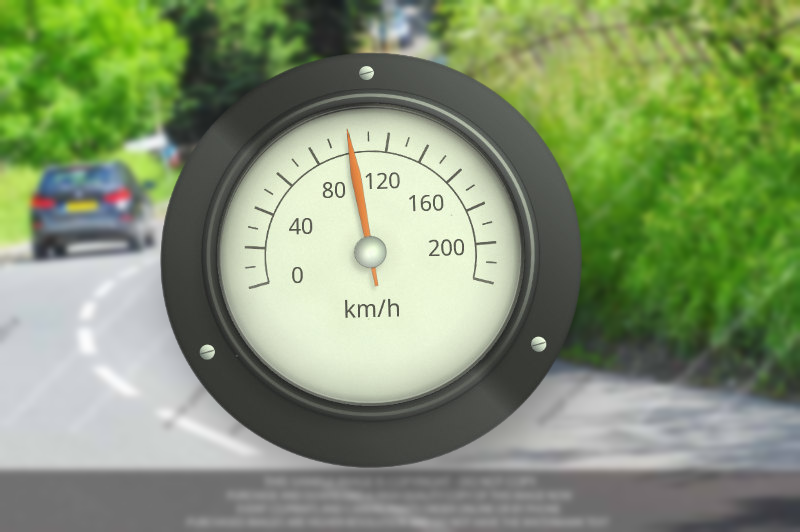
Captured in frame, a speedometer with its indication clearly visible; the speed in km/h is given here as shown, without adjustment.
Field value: 100 km/h
